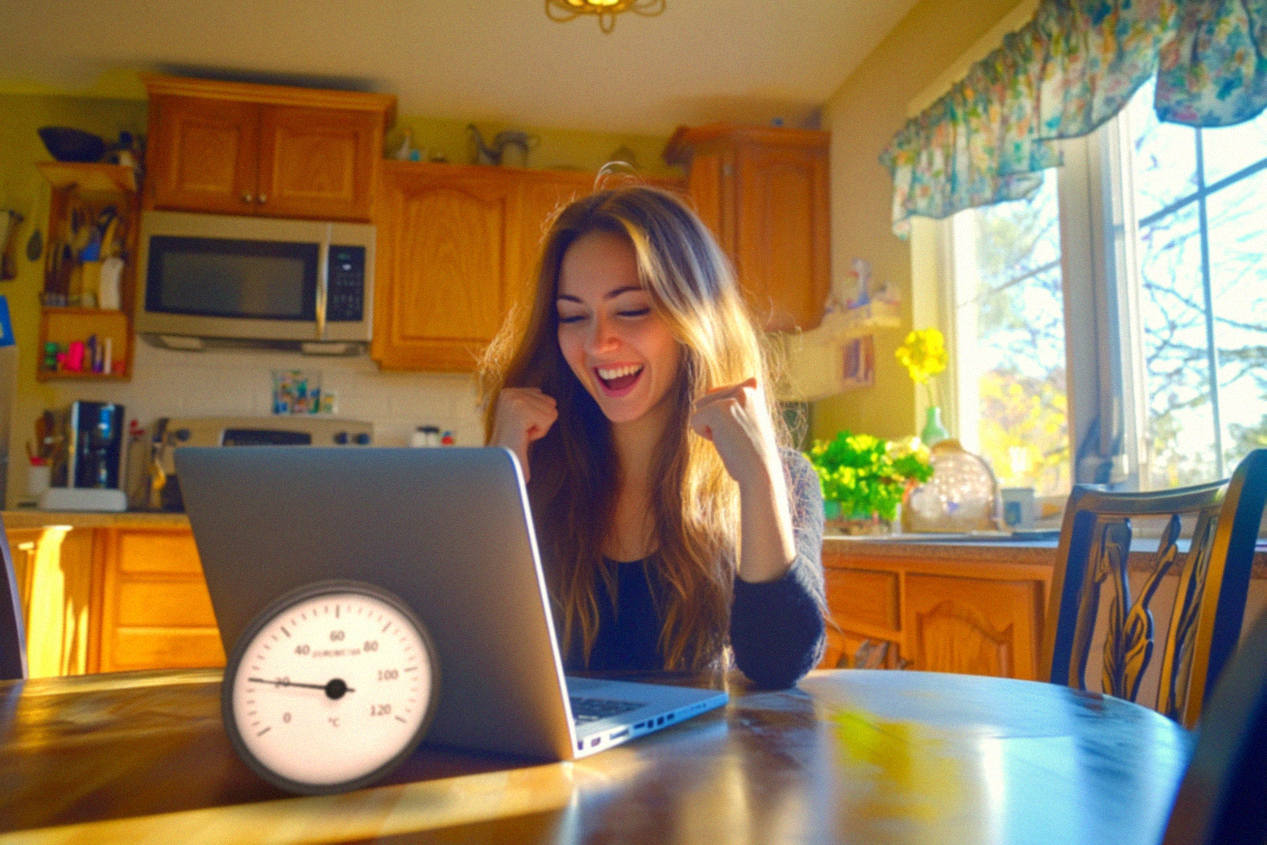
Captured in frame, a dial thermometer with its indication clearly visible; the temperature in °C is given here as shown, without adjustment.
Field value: 20 °C
